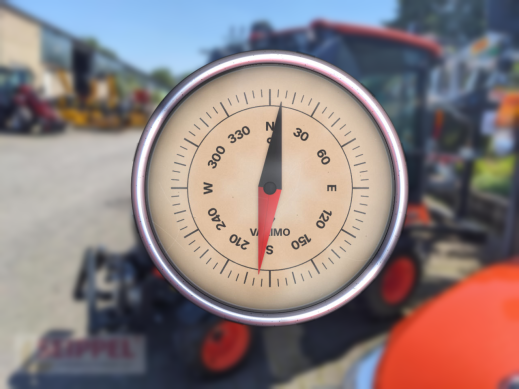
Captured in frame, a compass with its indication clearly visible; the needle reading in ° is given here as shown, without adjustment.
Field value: 187.5 °
